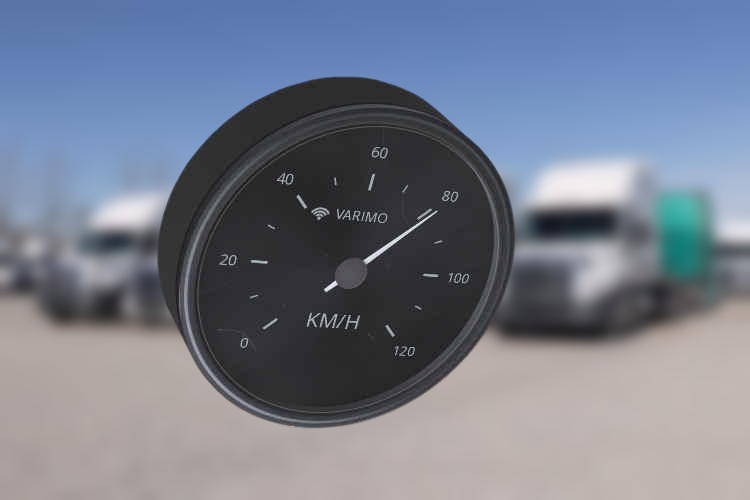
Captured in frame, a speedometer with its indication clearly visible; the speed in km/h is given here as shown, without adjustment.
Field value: 80 km/h
